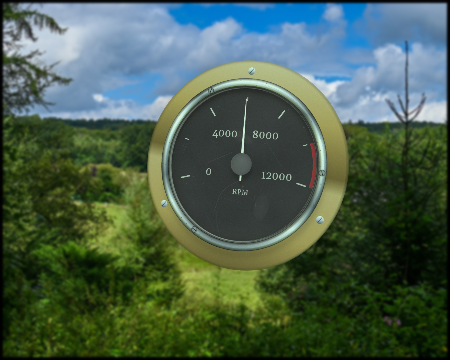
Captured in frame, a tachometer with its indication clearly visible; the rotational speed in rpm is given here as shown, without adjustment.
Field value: 6000 rpm
